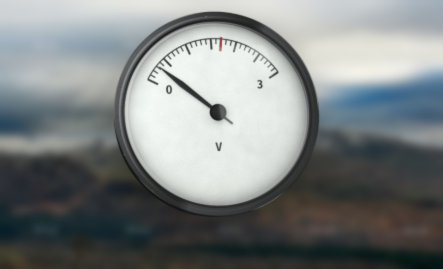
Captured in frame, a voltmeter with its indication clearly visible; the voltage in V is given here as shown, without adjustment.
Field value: 0.3 V
